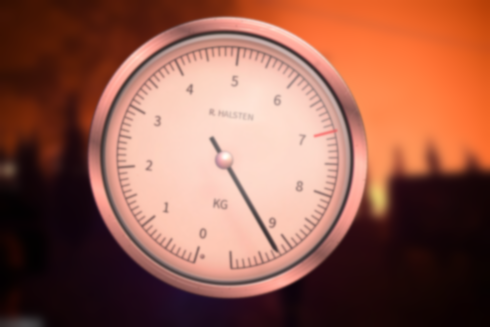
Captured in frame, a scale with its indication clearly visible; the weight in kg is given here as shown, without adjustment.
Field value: 9.2 kg
